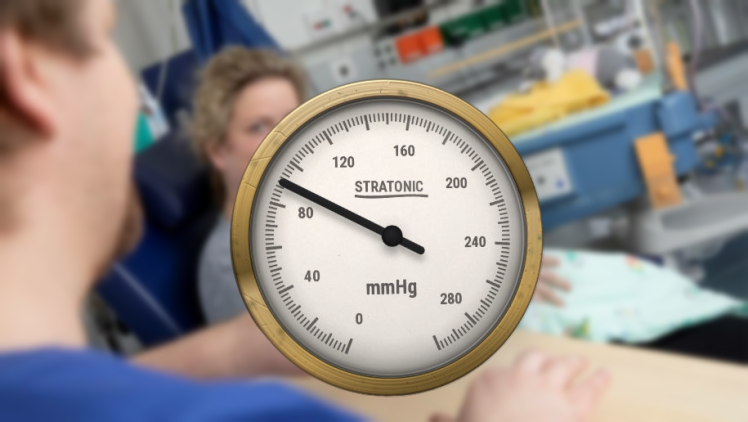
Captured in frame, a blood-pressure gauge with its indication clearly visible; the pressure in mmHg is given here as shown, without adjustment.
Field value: 90 mmHg
